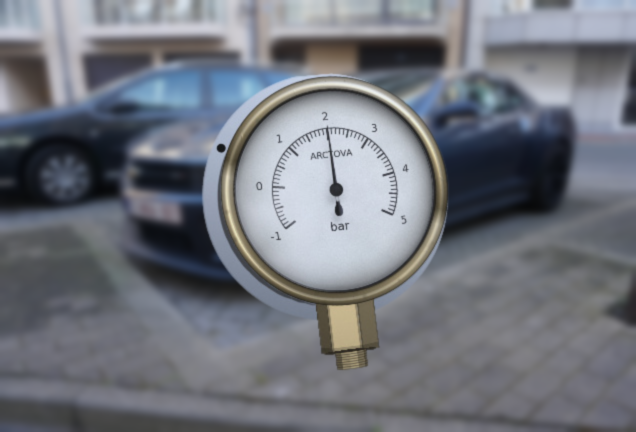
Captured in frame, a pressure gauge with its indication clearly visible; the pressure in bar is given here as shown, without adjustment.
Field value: 2 bar
